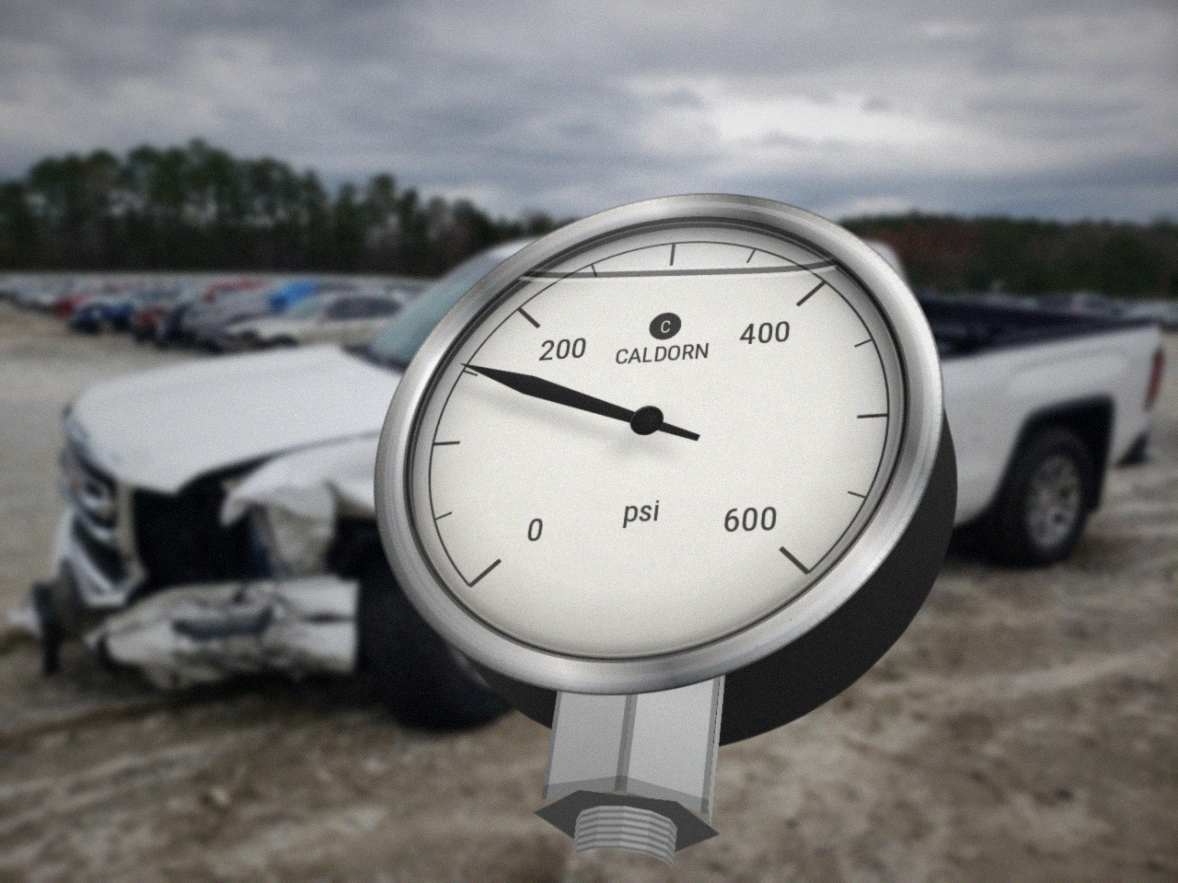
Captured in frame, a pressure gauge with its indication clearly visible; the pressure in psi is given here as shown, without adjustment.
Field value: 150 psi
